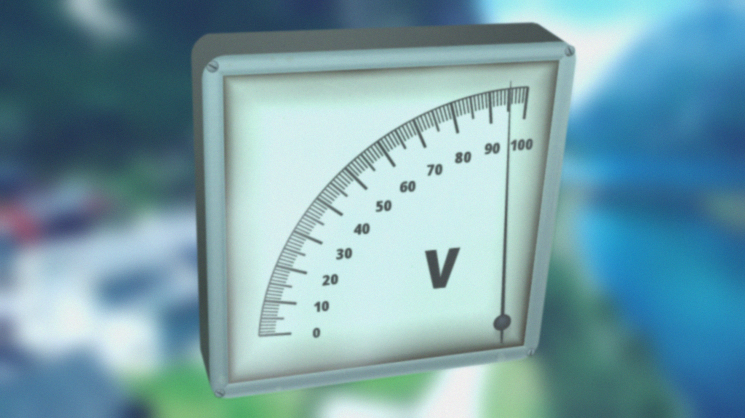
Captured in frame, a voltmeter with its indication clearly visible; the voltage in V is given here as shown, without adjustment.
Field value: 95 V
